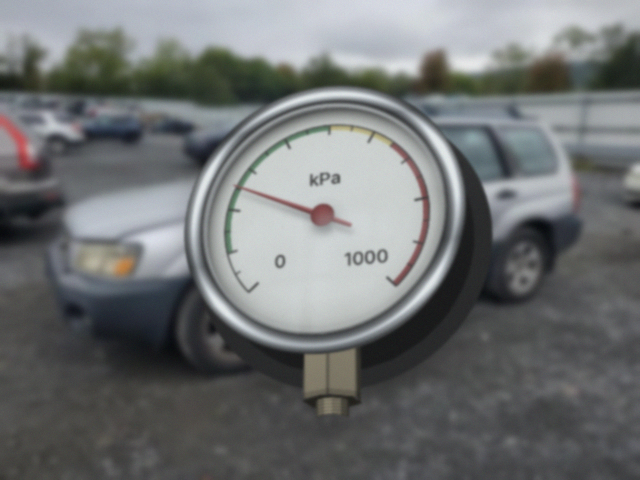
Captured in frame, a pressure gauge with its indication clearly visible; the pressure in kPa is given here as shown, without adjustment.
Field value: 250 kPa
